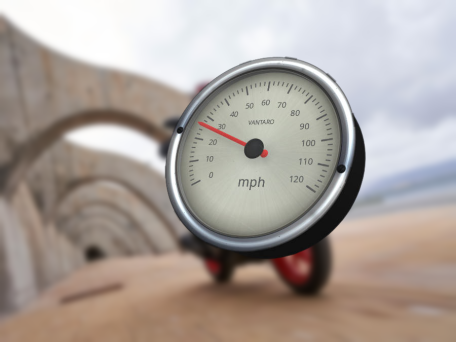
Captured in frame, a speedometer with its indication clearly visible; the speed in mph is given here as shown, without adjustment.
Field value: 26 mph
